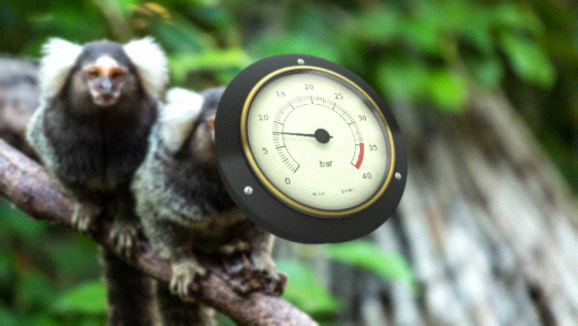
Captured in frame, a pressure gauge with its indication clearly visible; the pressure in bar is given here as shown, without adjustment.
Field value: 7.5 bar
